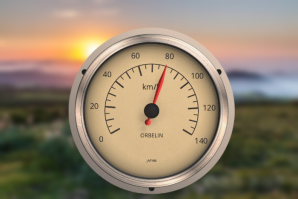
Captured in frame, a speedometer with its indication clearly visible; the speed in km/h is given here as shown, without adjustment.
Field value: 80 km/h
